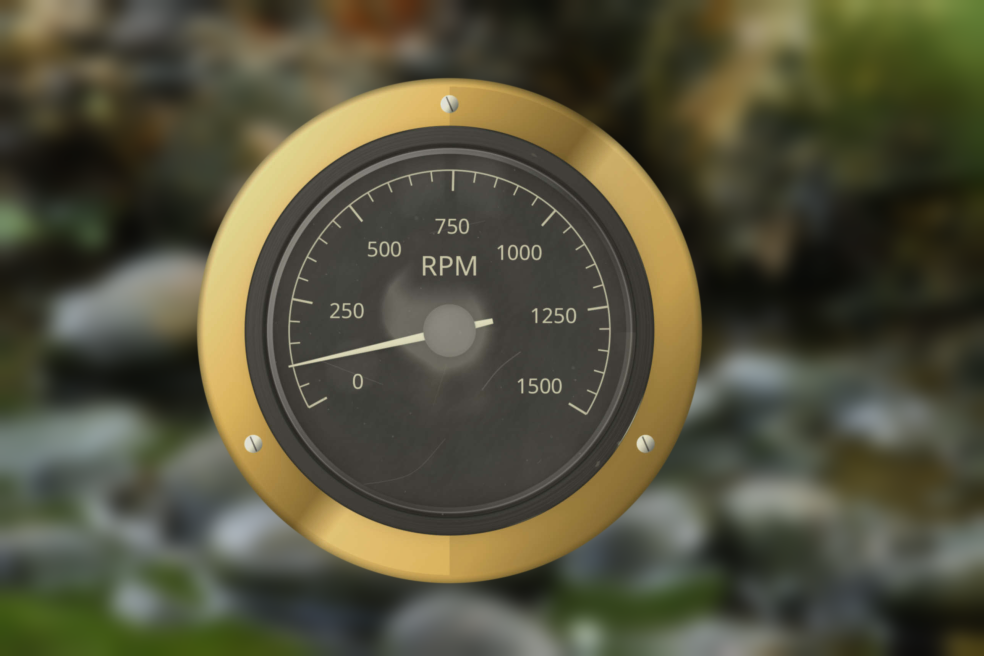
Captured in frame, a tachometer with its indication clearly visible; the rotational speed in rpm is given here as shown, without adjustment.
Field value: 100 rpm
